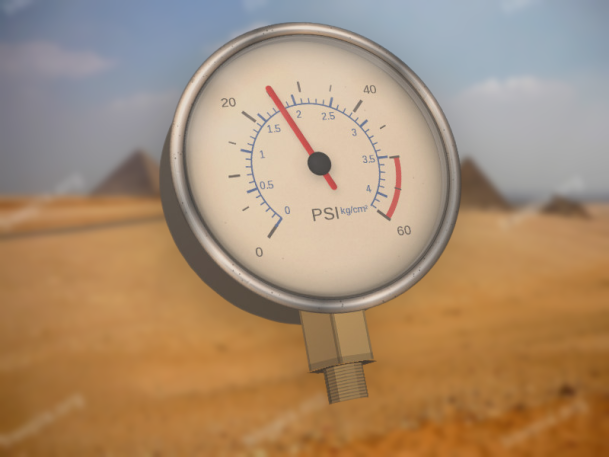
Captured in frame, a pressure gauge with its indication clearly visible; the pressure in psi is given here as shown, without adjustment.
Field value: 25 psi
